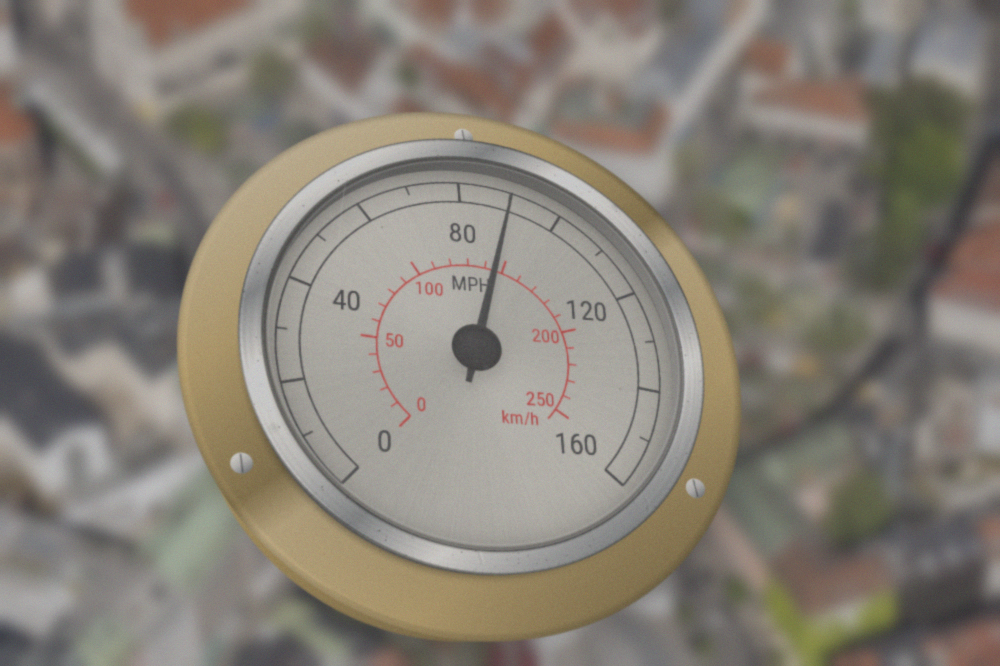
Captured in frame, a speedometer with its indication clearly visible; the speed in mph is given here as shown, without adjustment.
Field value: 90 mph
